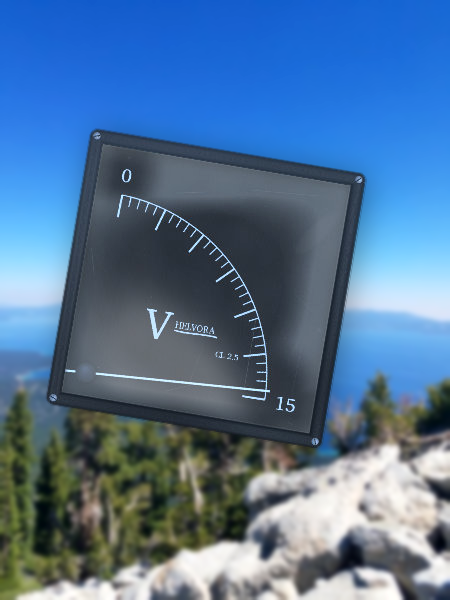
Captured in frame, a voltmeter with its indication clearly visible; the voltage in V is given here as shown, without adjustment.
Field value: 14.5 V
